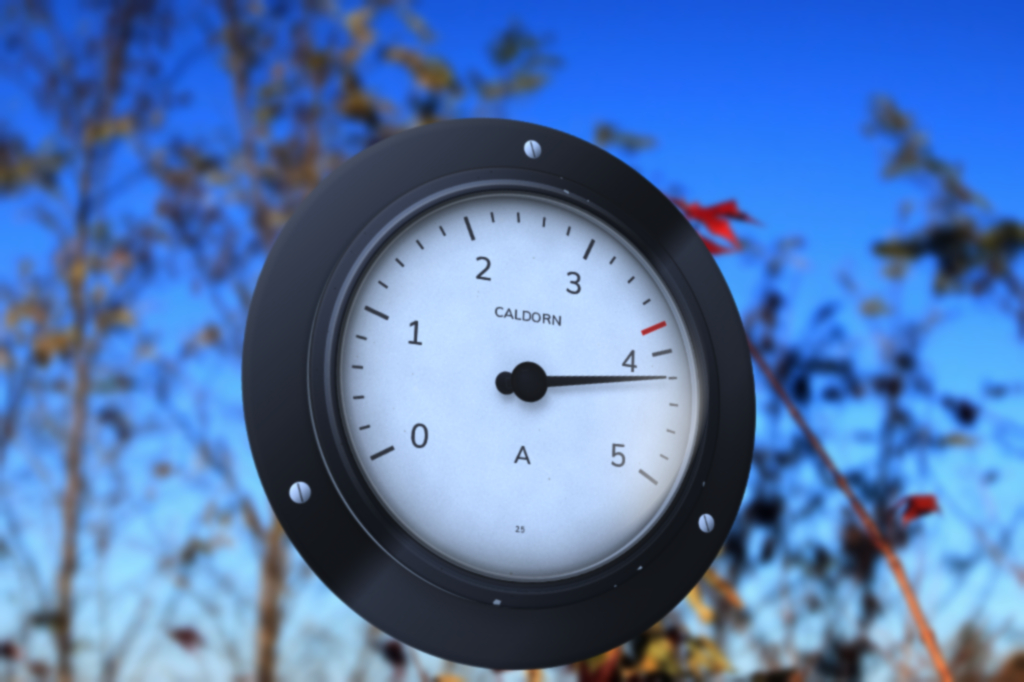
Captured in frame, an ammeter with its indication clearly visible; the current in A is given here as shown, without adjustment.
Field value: 4.2 A
